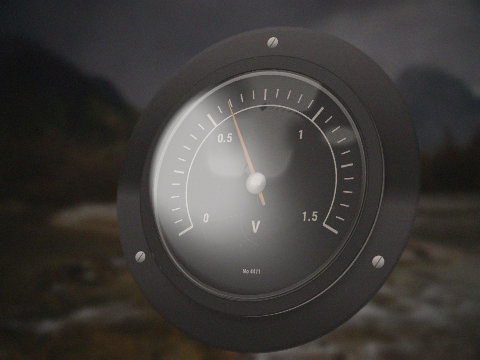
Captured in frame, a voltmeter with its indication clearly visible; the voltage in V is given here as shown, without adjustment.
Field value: 0.6 V
